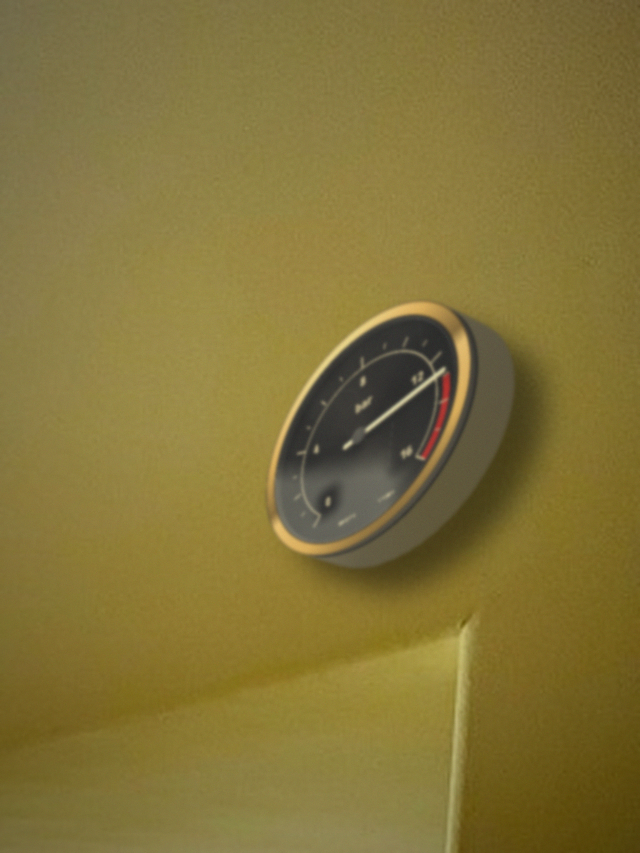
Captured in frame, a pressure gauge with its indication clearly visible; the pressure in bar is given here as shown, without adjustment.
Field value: 13 bar
